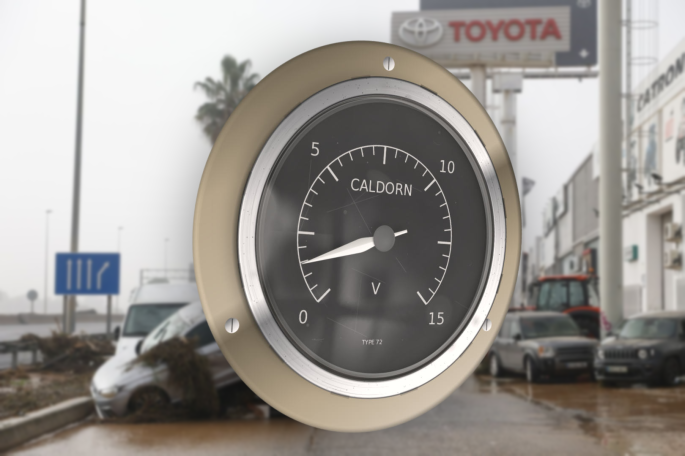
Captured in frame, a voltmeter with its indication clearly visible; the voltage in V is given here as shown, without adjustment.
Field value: 1.5 V
